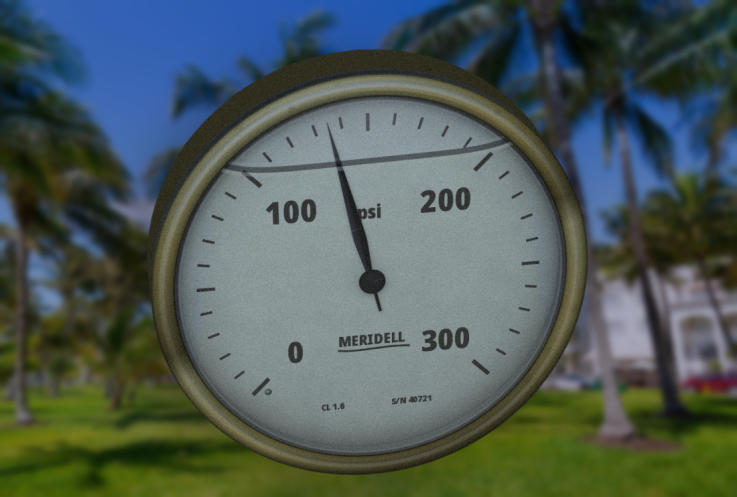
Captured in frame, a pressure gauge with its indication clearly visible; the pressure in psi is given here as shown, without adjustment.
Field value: 135 psi
